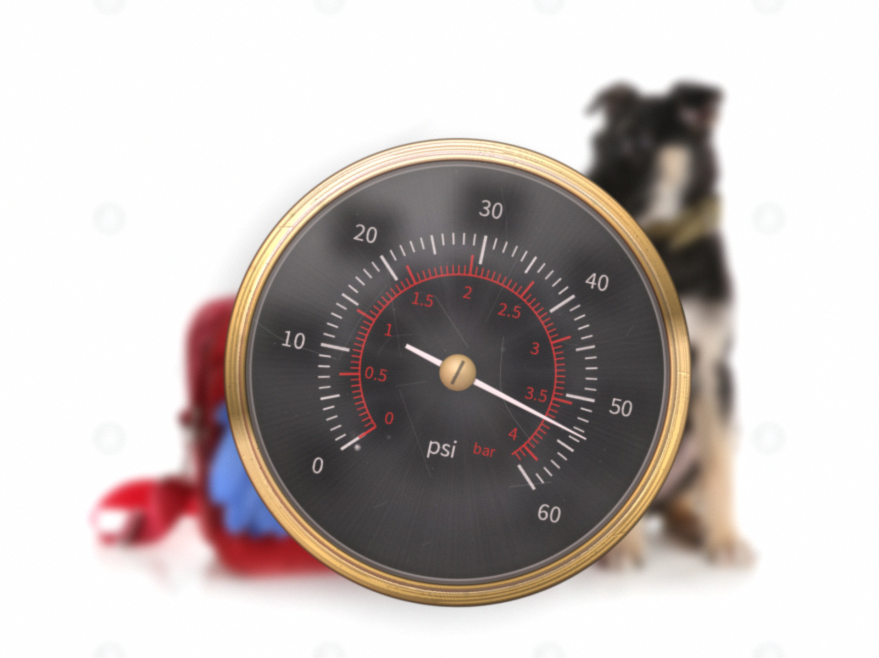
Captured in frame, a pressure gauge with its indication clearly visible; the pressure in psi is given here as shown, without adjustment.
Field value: 53.5 psi
